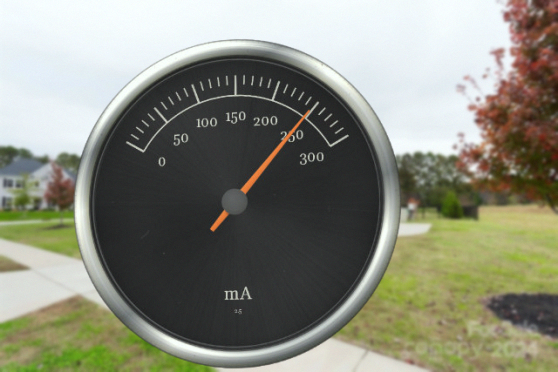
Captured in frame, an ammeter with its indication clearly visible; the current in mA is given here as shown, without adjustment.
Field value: 250 mA
